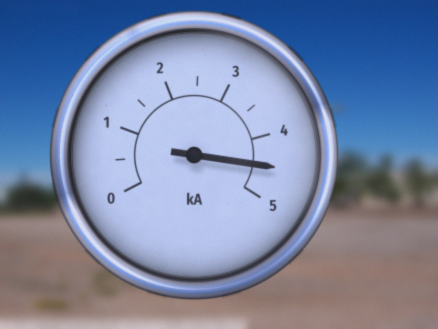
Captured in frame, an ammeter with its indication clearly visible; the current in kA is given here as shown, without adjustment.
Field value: 4.5 kA
